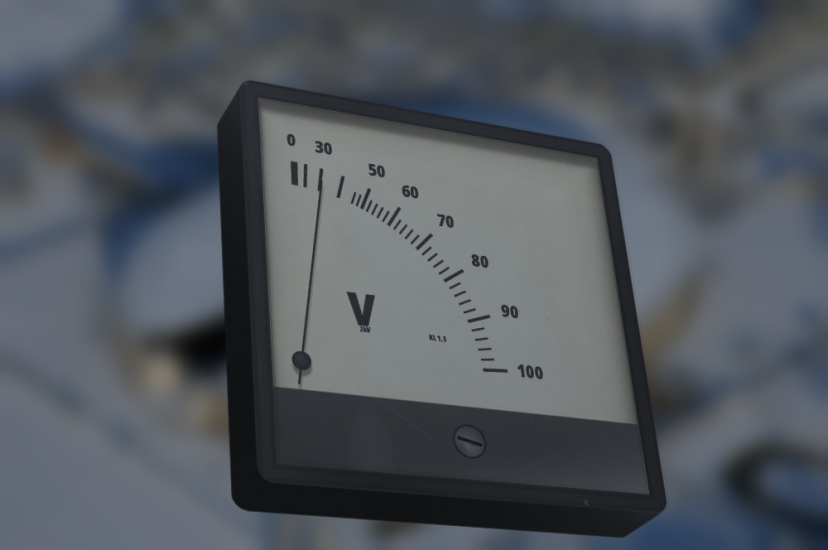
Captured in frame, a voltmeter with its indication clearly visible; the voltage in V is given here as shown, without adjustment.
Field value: 30 V
